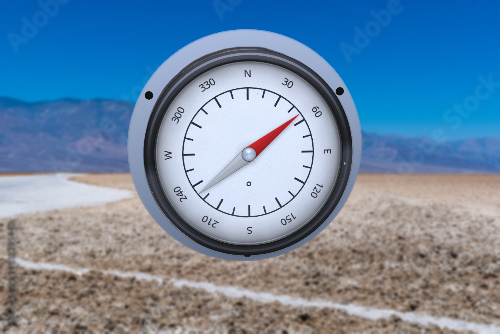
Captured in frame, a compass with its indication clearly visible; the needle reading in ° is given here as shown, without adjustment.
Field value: 52.5 °
